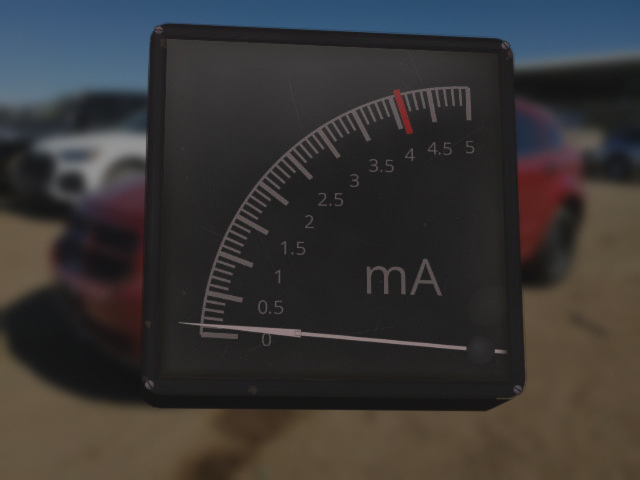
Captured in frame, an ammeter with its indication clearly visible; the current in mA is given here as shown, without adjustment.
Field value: 0.1 mA
